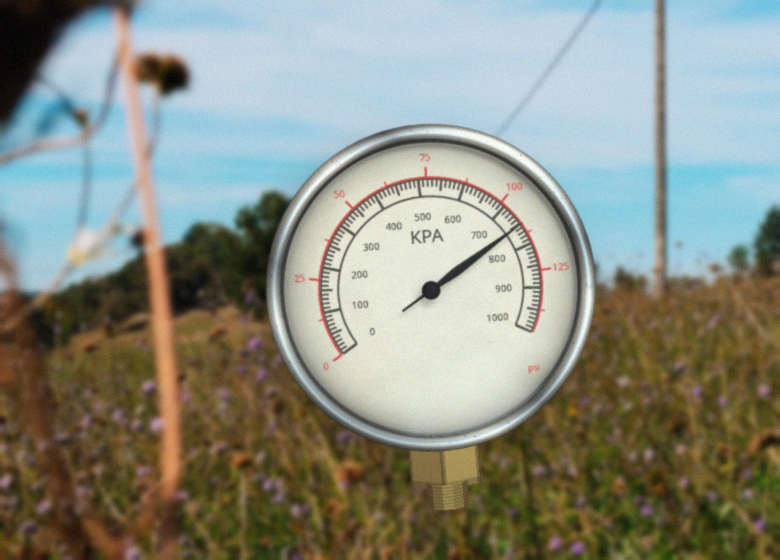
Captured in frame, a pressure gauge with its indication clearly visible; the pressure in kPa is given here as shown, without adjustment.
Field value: 750 kPa
